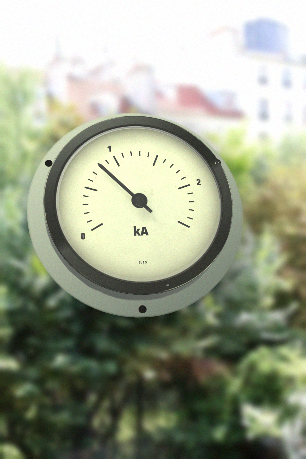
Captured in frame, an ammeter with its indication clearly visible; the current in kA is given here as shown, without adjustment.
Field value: 0.8 kA
